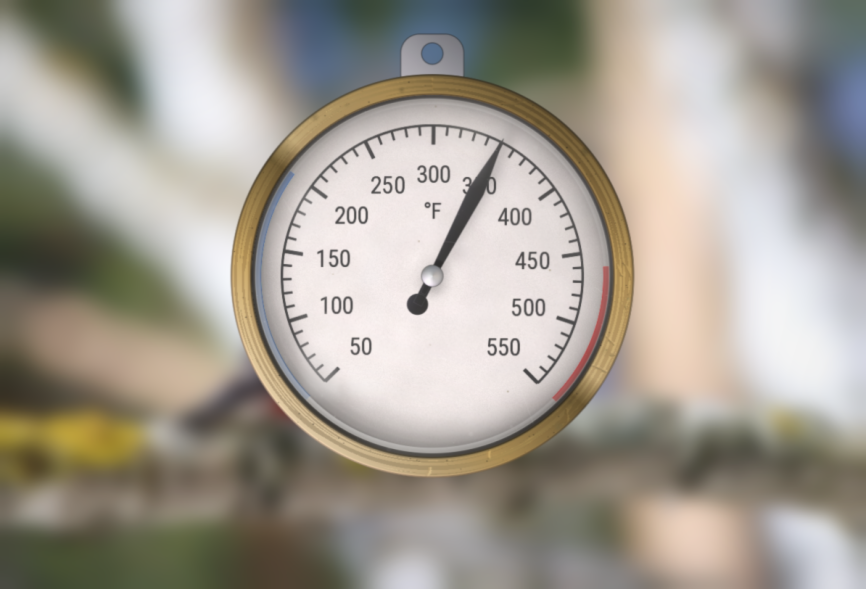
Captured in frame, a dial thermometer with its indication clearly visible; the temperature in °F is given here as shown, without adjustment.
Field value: 350 °F
